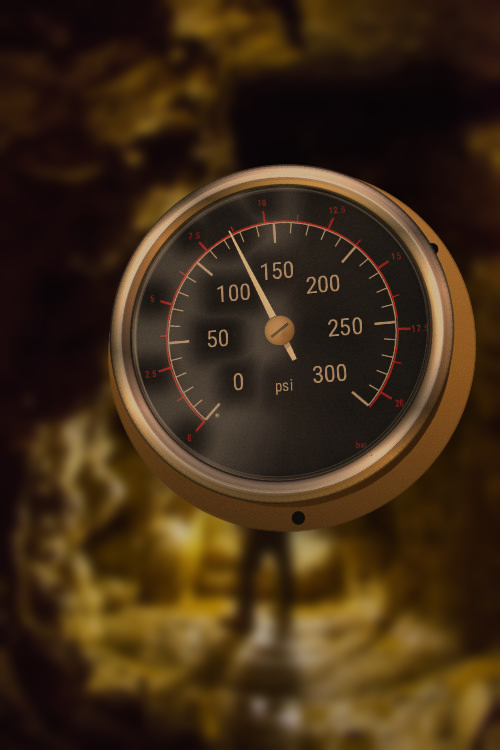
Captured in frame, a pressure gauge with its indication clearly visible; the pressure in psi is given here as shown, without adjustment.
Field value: 125 psi
